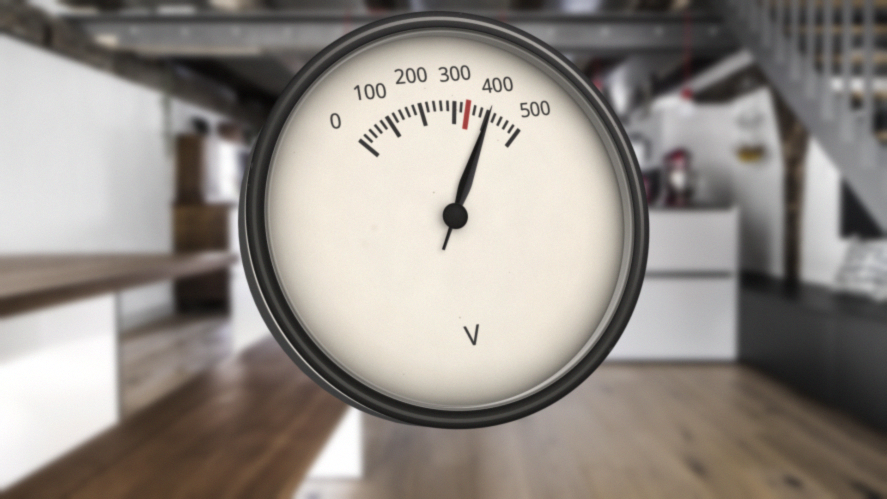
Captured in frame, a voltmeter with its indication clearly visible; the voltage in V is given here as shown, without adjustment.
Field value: 400 V
